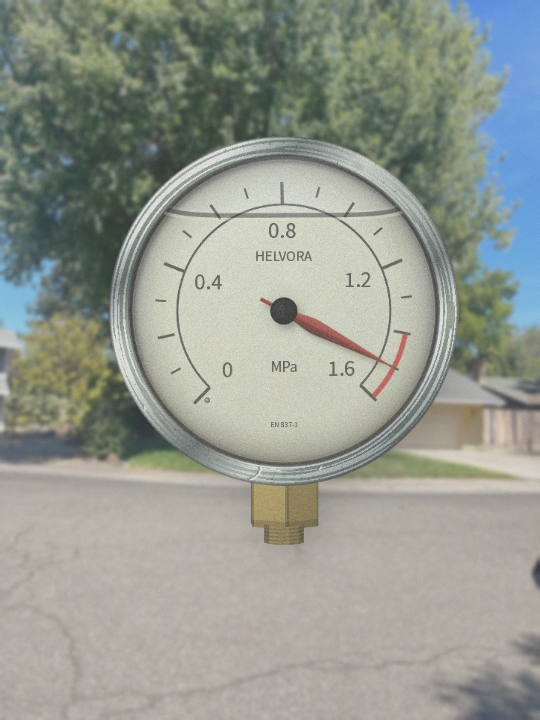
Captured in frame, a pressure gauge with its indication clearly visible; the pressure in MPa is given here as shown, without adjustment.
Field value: 1.5 MPa
